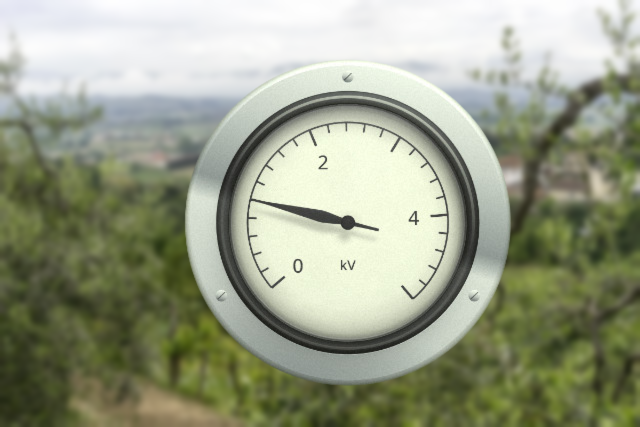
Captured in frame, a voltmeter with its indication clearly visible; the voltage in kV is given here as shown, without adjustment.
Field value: 1 kV
